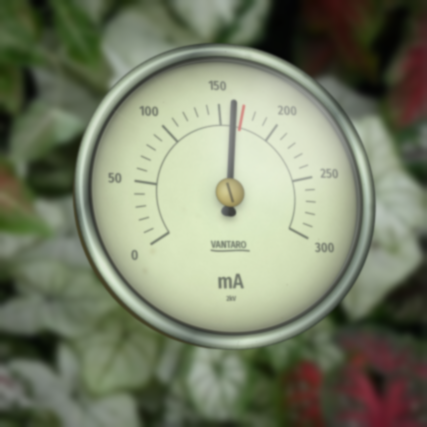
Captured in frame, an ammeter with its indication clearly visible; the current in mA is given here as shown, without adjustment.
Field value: 160 mA
